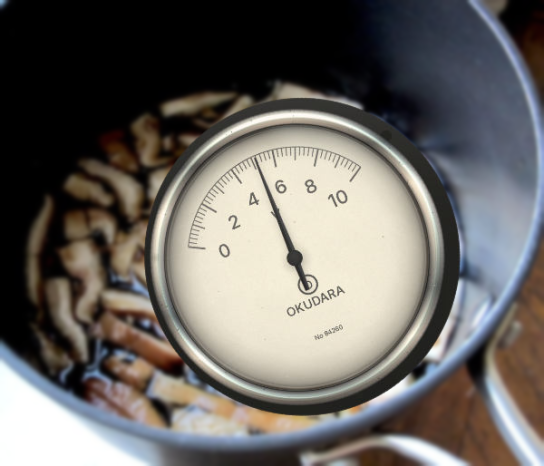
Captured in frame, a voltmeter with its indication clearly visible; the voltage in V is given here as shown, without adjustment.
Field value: 5.2 V
